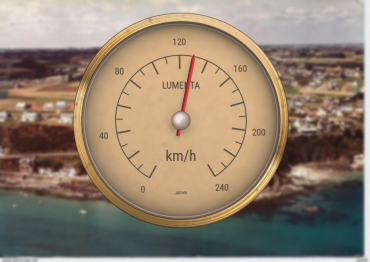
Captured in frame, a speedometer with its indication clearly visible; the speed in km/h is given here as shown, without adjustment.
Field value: 130 km/h
